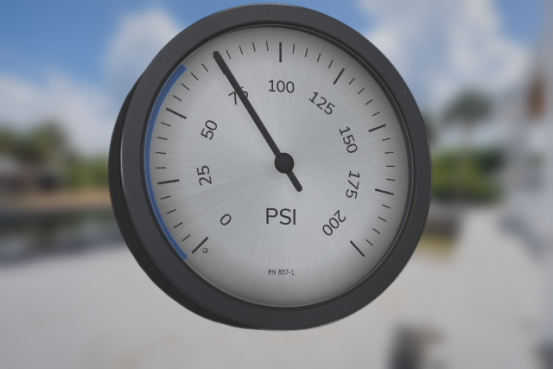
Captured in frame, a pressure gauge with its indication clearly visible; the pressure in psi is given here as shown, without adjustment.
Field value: 75 psi
